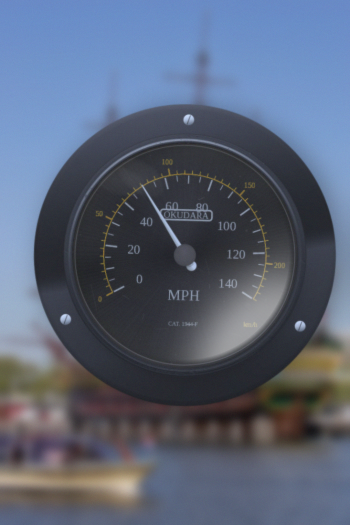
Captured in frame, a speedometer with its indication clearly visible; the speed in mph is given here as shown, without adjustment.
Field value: 50 mph
